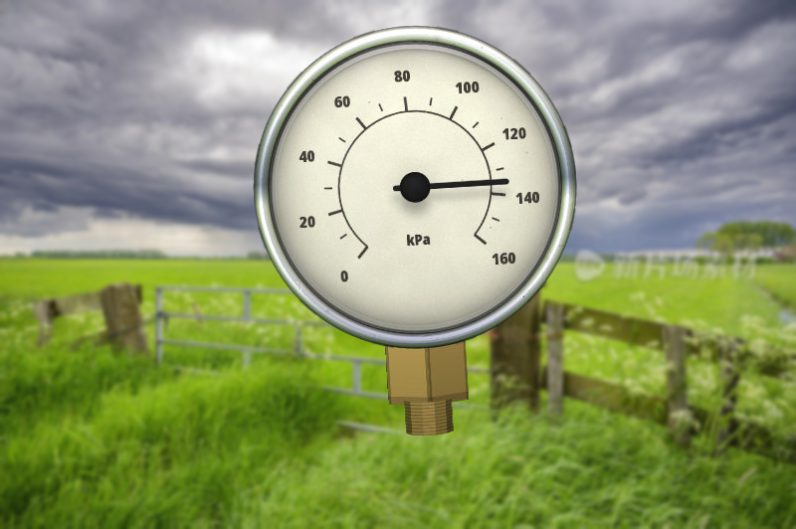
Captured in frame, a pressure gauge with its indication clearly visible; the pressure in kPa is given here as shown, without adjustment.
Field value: 135 kPa
